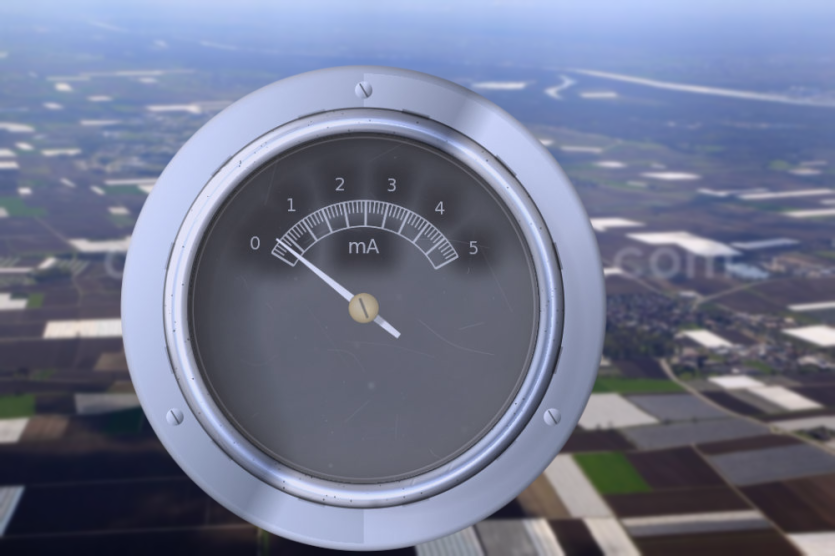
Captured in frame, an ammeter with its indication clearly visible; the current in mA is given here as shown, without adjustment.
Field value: 0.3 mA
